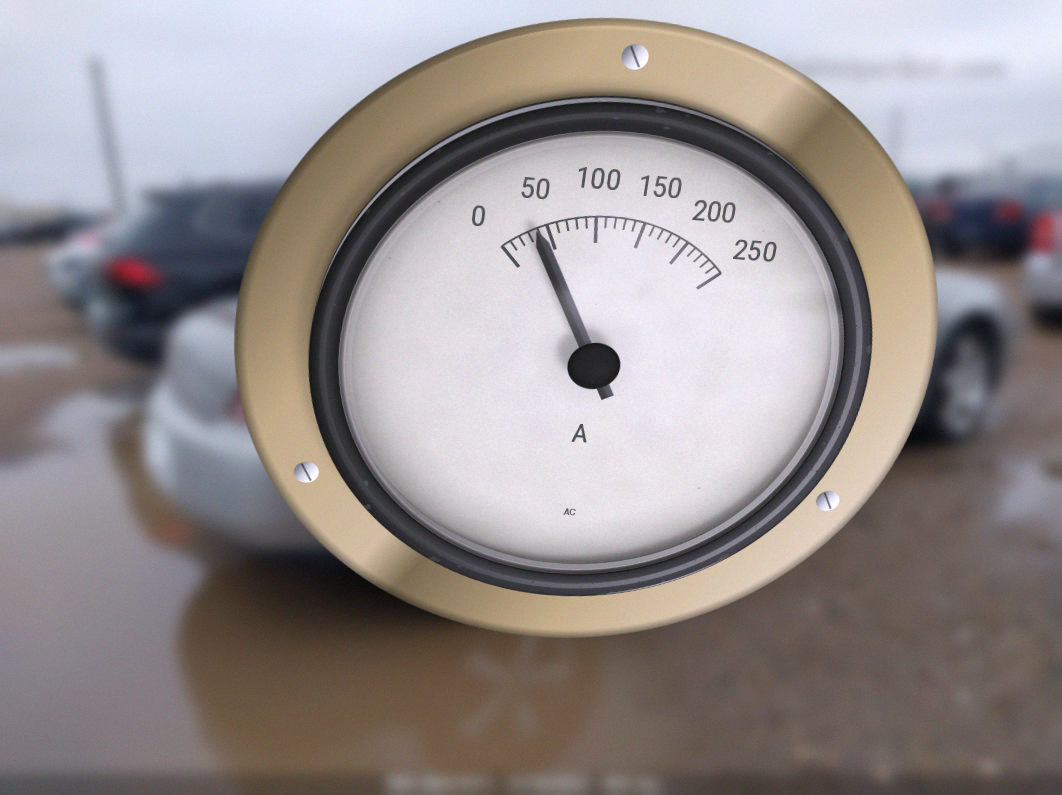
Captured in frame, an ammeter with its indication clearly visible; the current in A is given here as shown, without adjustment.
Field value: 40 A
